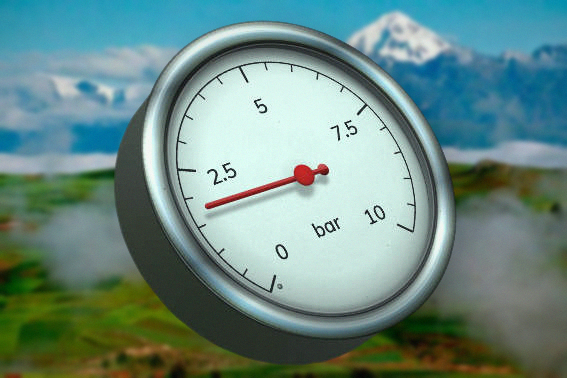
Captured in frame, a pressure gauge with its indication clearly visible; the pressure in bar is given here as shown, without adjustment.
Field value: 1.75 bar
